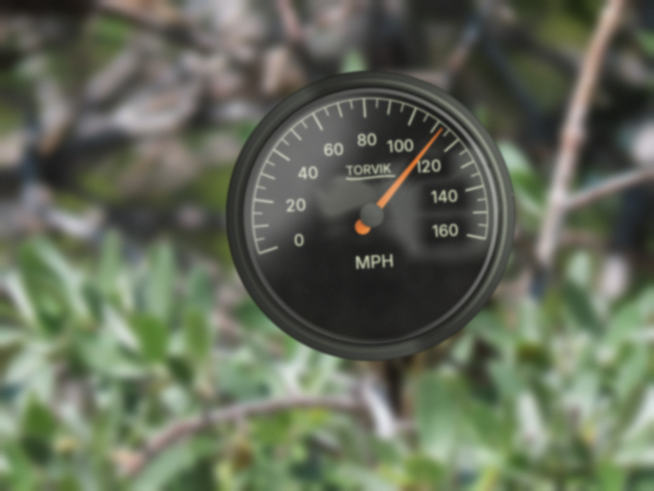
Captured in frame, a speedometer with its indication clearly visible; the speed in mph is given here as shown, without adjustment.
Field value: 112.5 mph
